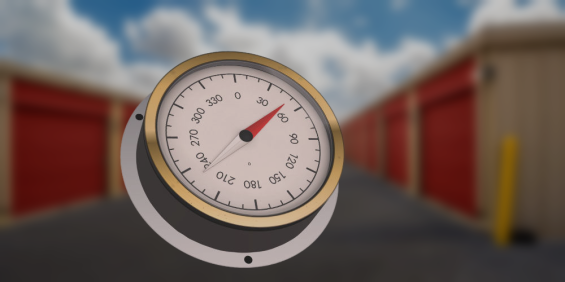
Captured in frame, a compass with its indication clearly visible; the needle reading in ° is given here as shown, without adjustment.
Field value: 50 °
